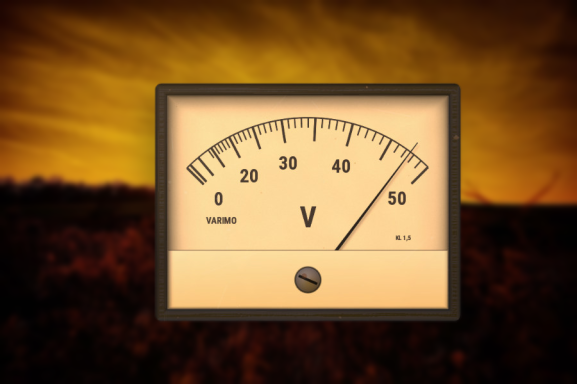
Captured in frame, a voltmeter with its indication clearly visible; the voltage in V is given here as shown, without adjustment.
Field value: 47.5 V
